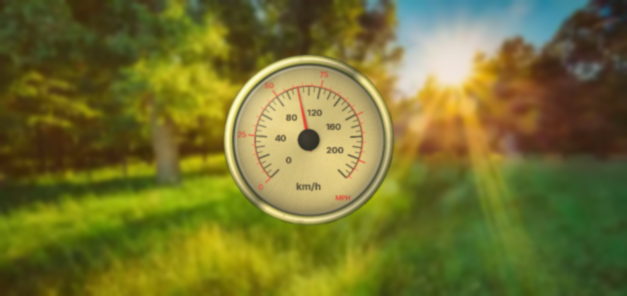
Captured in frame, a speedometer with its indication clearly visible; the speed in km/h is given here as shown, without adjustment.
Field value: 100 km/h
